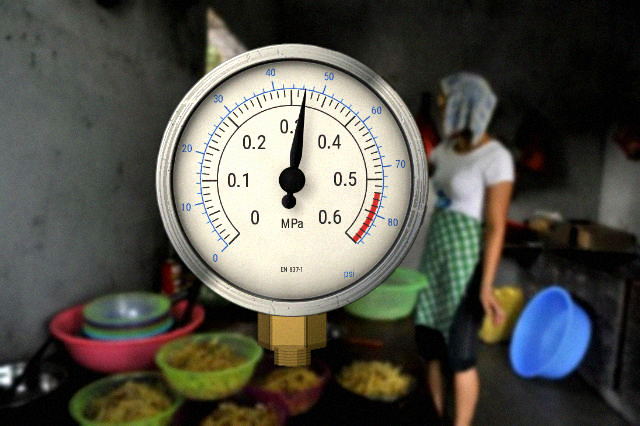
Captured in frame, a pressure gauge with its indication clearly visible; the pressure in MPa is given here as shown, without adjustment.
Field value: 0.32 MPa
